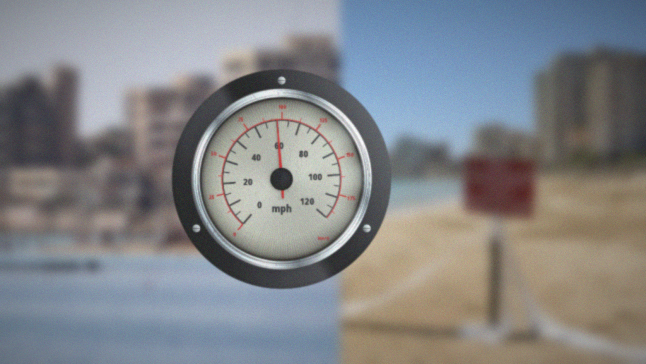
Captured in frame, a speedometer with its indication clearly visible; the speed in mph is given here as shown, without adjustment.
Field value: 60 mph
